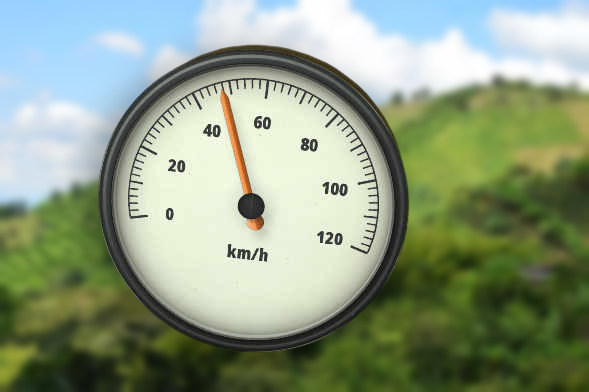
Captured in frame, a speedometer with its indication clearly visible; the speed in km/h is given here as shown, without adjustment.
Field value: 48 km/h
